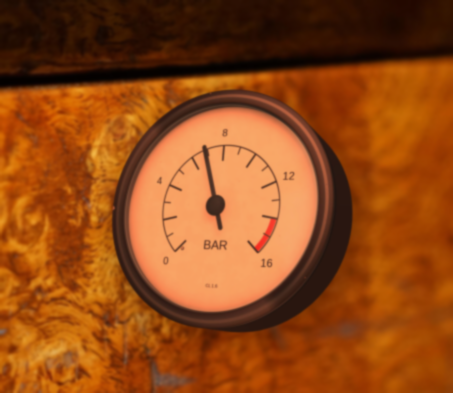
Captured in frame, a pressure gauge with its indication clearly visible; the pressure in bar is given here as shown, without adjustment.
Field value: 7 bar
